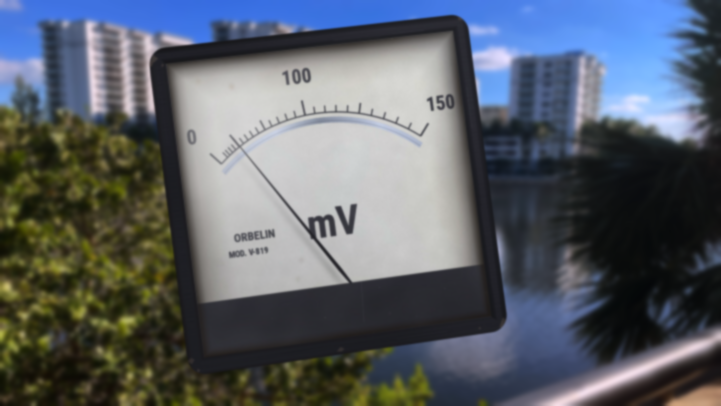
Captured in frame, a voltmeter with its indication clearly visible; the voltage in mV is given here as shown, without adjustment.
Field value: 50 mV
